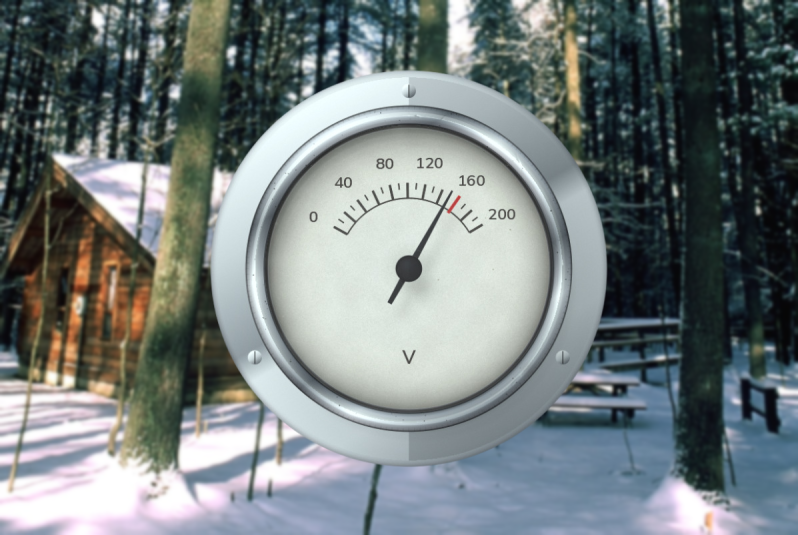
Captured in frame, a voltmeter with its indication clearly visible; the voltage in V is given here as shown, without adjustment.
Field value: 150 V
